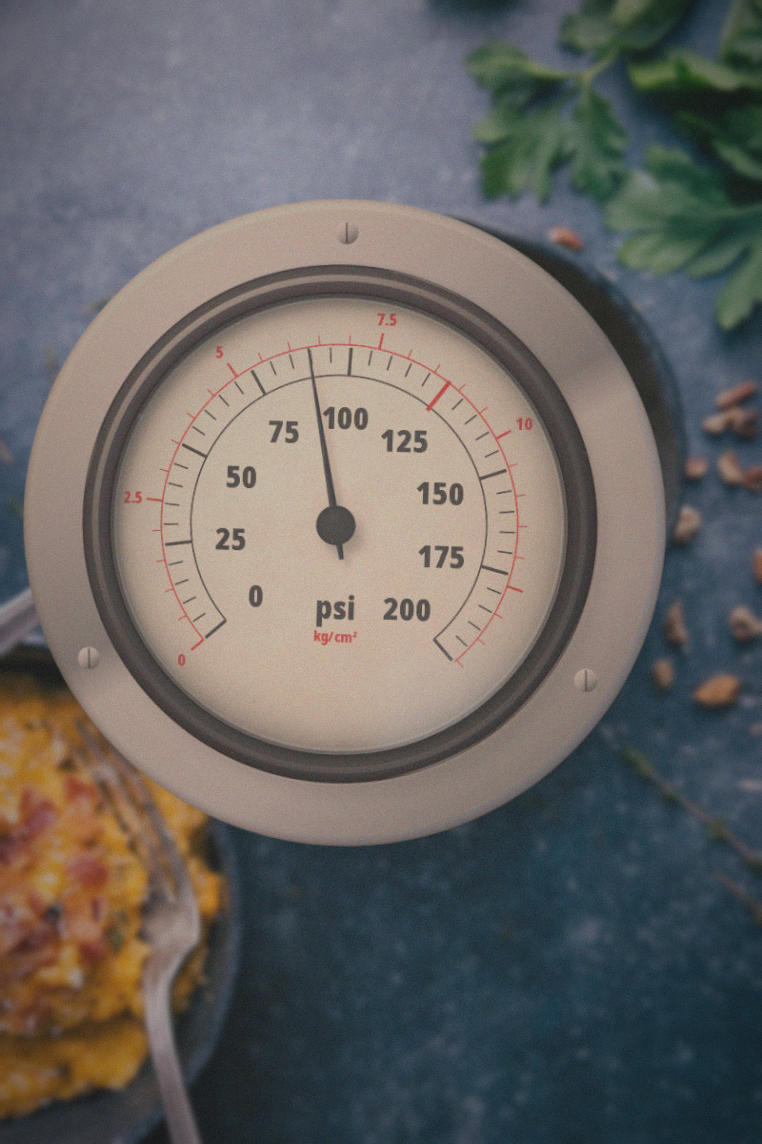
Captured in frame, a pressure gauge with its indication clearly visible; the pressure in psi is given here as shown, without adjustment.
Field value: 90 psi
